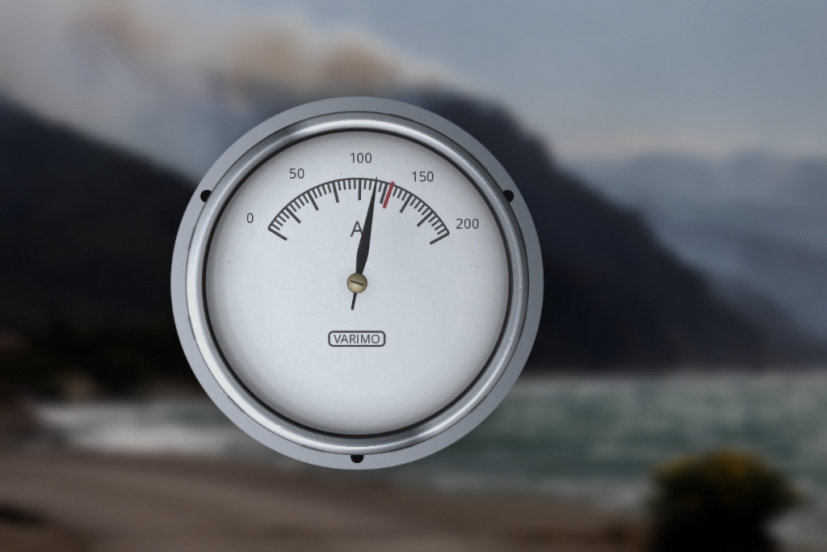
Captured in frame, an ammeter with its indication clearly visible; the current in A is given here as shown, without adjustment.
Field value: 115 A
